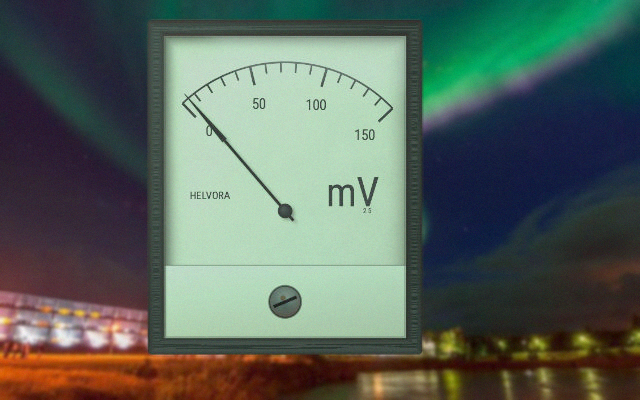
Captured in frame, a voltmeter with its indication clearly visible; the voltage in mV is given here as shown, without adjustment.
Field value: 5 mV
